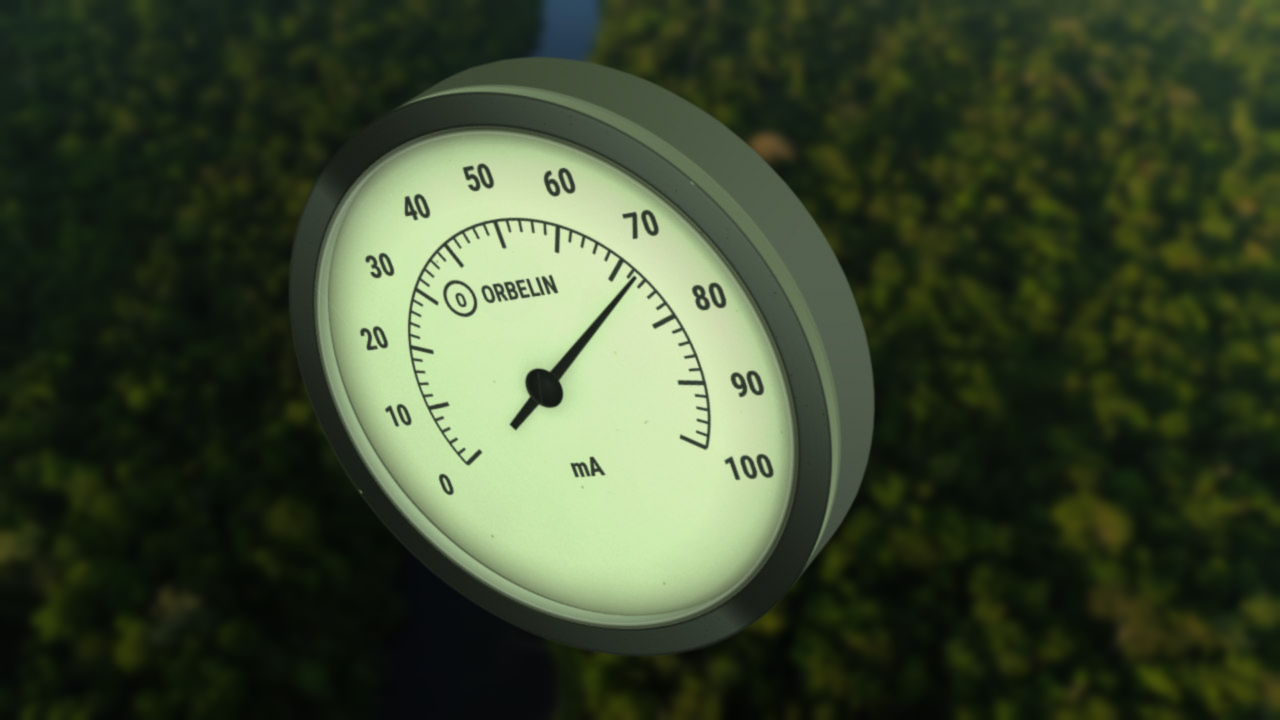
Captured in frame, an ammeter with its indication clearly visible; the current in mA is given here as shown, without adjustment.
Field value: 73 mA
